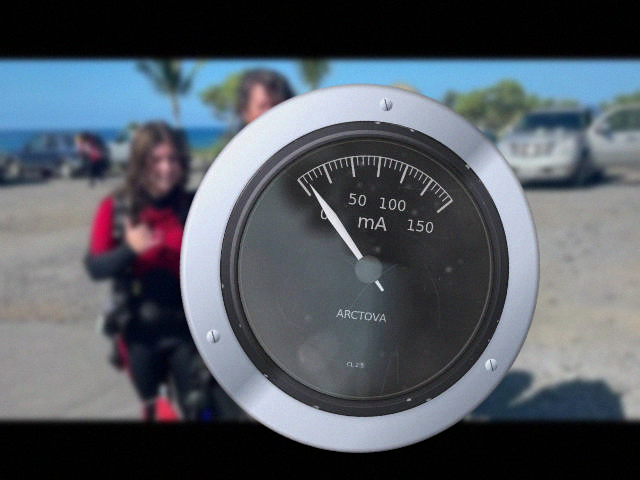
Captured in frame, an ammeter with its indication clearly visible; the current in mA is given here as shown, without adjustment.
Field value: 5 mA
